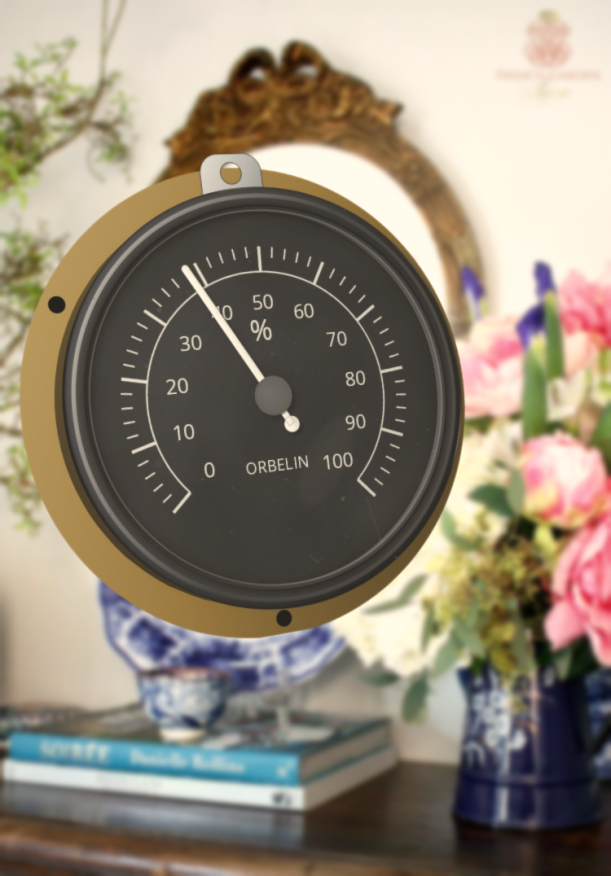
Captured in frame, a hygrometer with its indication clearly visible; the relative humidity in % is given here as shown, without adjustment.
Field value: 38 %
